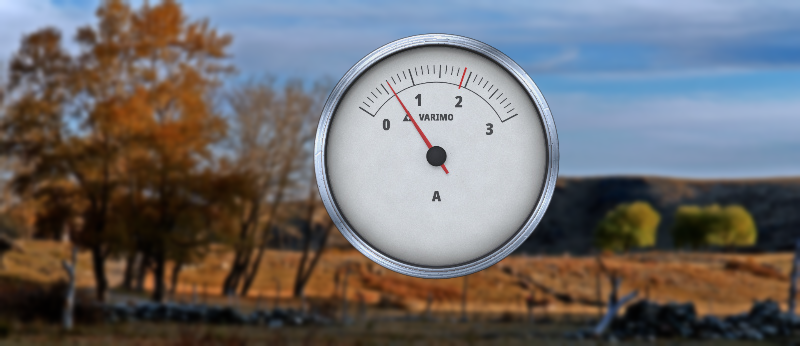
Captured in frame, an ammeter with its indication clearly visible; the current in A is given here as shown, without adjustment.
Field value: 0.6 A
